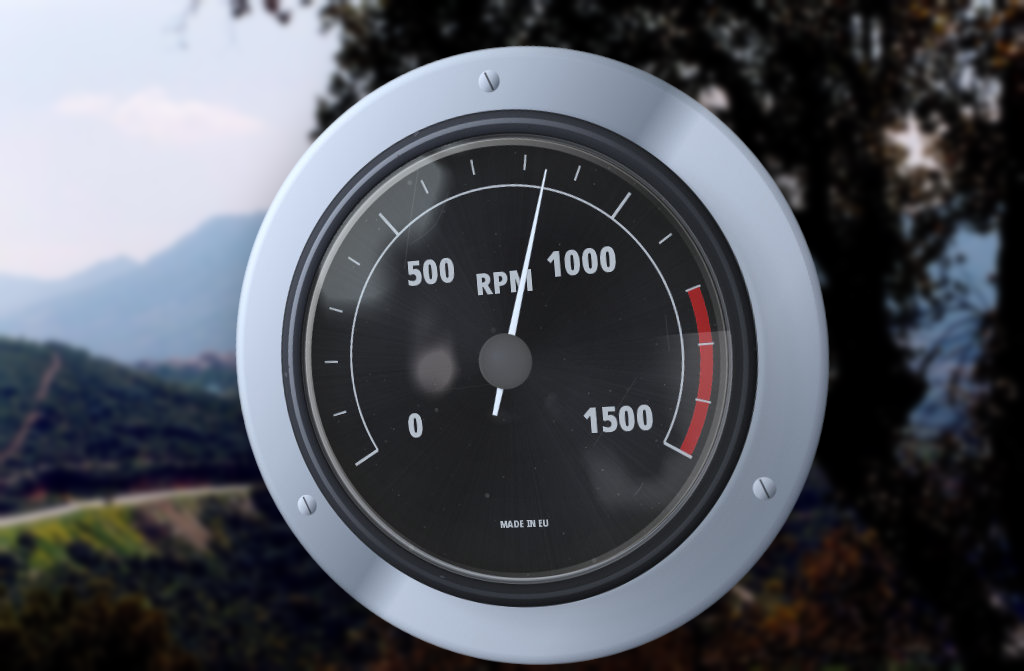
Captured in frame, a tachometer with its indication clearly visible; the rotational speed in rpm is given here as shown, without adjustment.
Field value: 850 rpm
